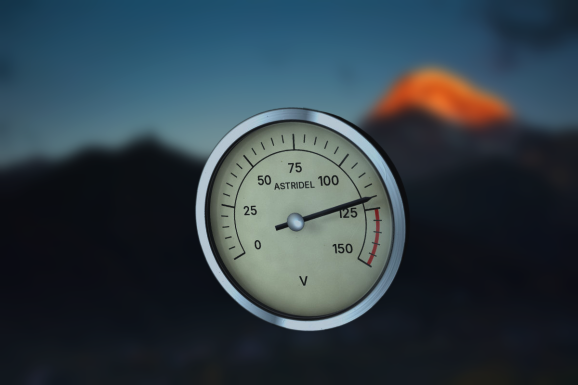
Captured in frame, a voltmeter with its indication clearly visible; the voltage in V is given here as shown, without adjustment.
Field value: 120 V
